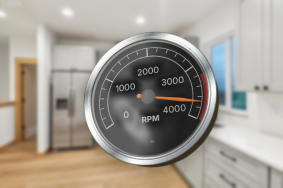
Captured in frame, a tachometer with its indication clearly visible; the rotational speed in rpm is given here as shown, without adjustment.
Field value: 3700 rpm
